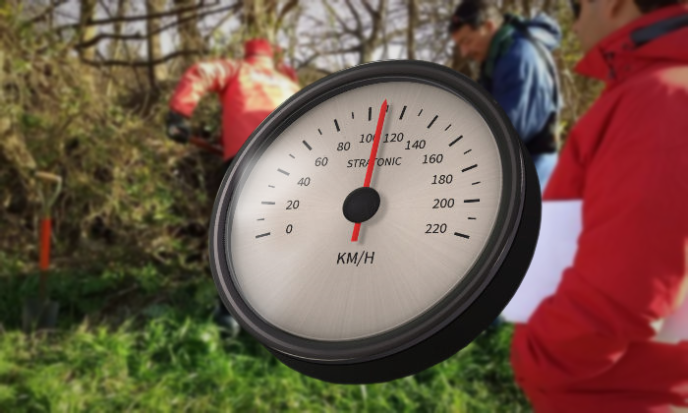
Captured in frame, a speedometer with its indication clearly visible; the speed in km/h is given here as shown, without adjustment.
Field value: 110 km/h
